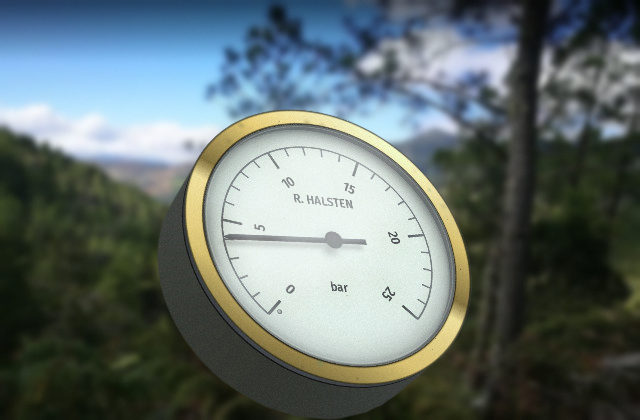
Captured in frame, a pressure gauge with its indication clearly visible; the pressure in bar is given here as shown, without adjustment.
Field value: 4 bar
